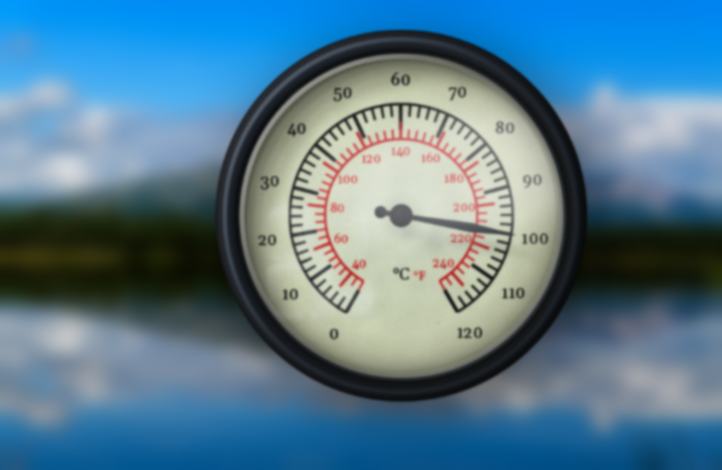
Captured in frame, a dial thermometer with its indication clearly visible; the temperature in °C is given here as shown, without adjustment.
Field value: 100 °C
